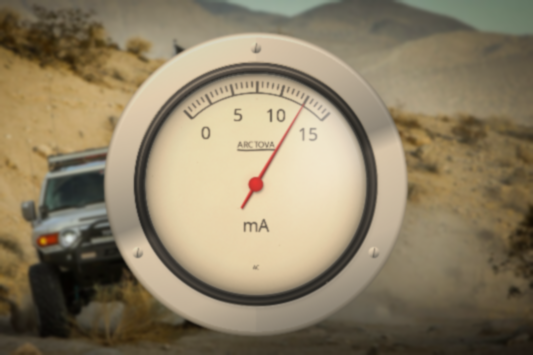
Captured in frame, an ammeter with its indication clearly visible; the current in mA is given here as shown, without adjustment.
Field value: 12.5 mA
